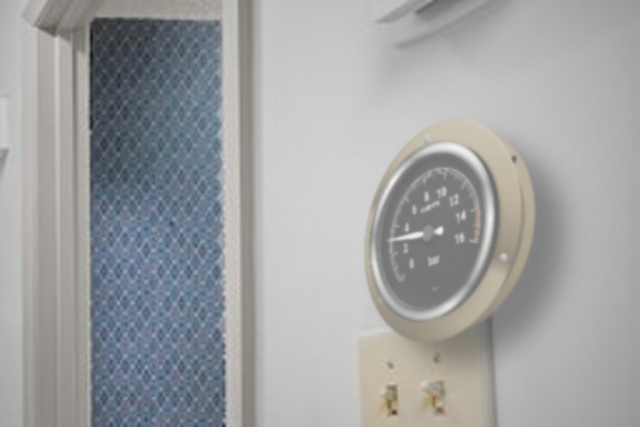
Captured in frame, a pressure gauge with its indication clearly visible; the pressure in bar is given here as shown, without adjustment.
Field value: 3 bar
